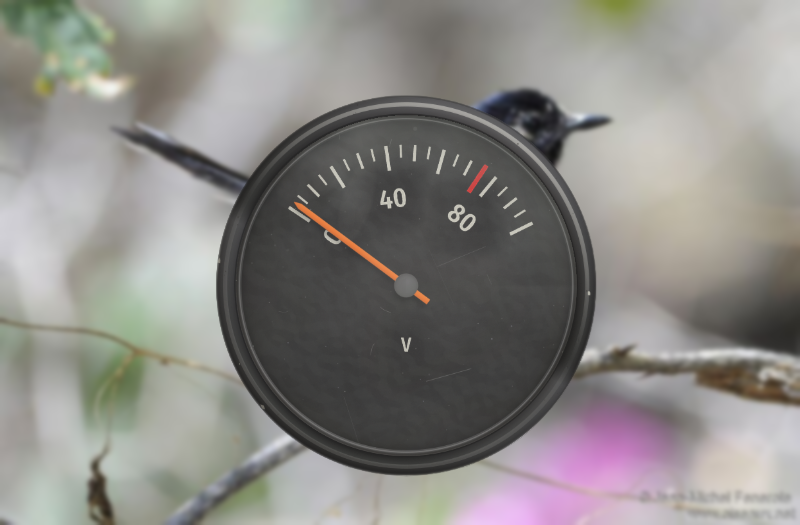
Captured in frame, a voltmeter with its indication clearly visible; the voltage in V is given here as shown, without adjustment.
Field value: 2.5 V
